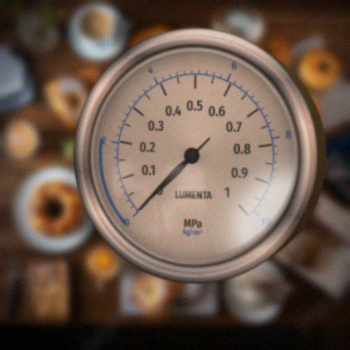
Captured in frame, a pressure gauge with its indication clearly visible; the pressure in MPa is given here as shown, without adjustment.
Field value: 0 MPa
